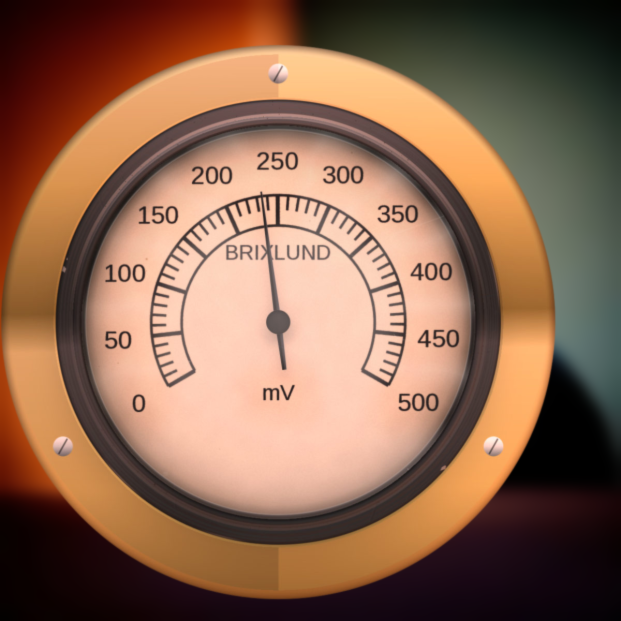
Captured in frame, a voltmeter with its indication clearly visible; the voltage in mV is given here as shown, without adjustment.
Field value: 235 mV
